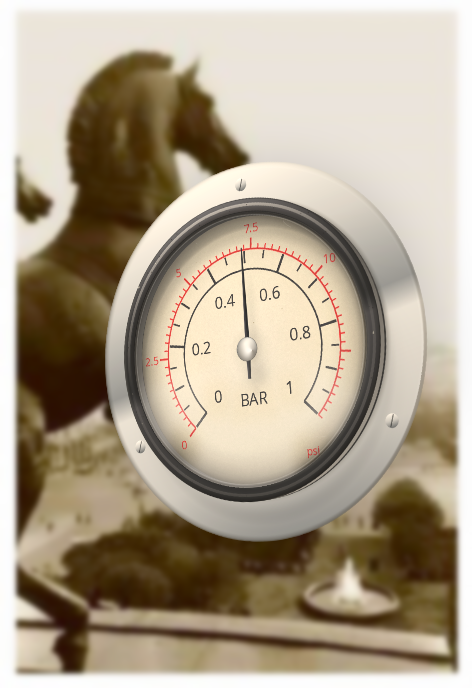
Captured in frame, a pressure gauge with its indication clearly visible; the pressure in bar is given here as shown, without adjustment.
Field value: 0.5 bar
